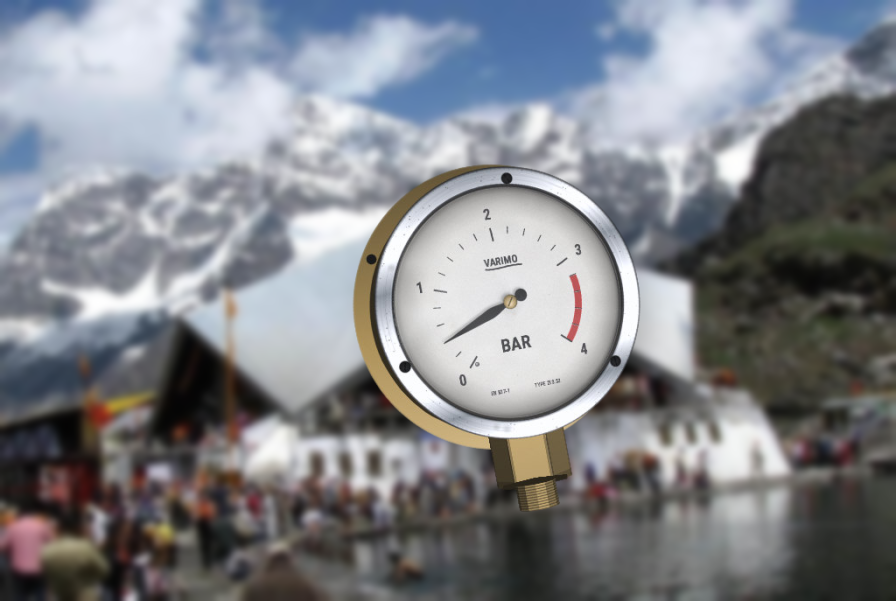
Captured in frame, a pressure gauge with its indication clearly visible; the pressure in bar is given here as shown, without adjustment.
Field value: 0.4 bar
